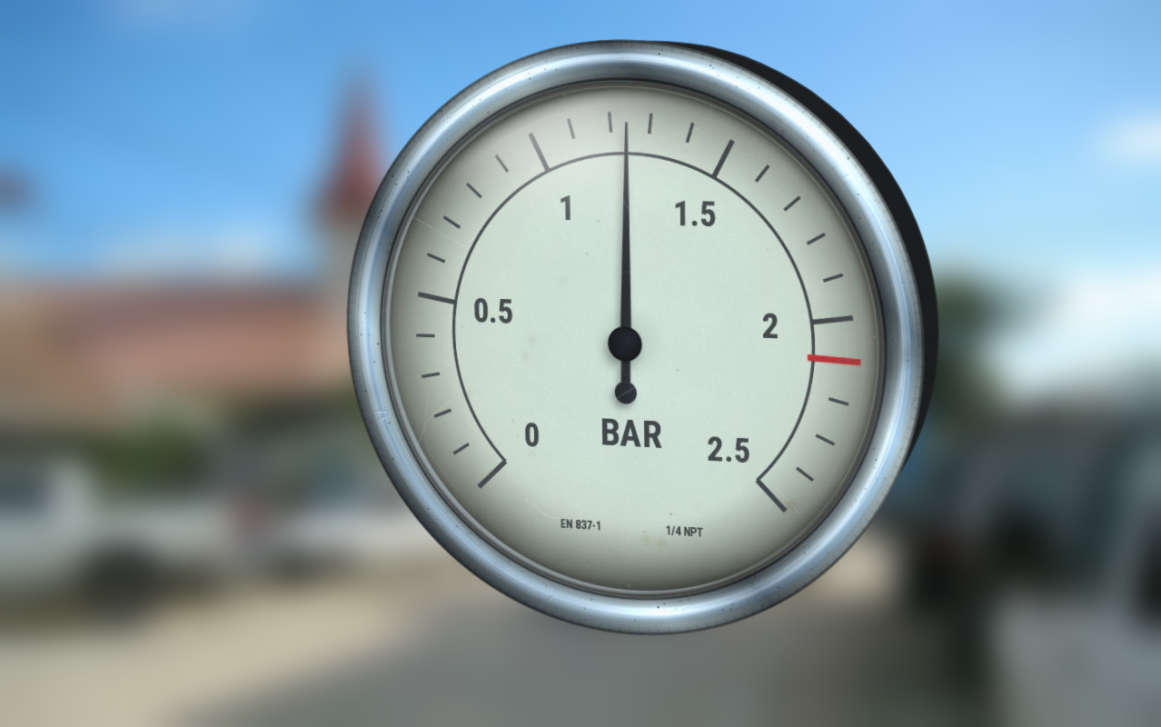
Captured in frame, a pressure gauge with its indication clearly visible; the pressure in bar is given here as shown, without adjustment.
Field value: 1.25 bar
